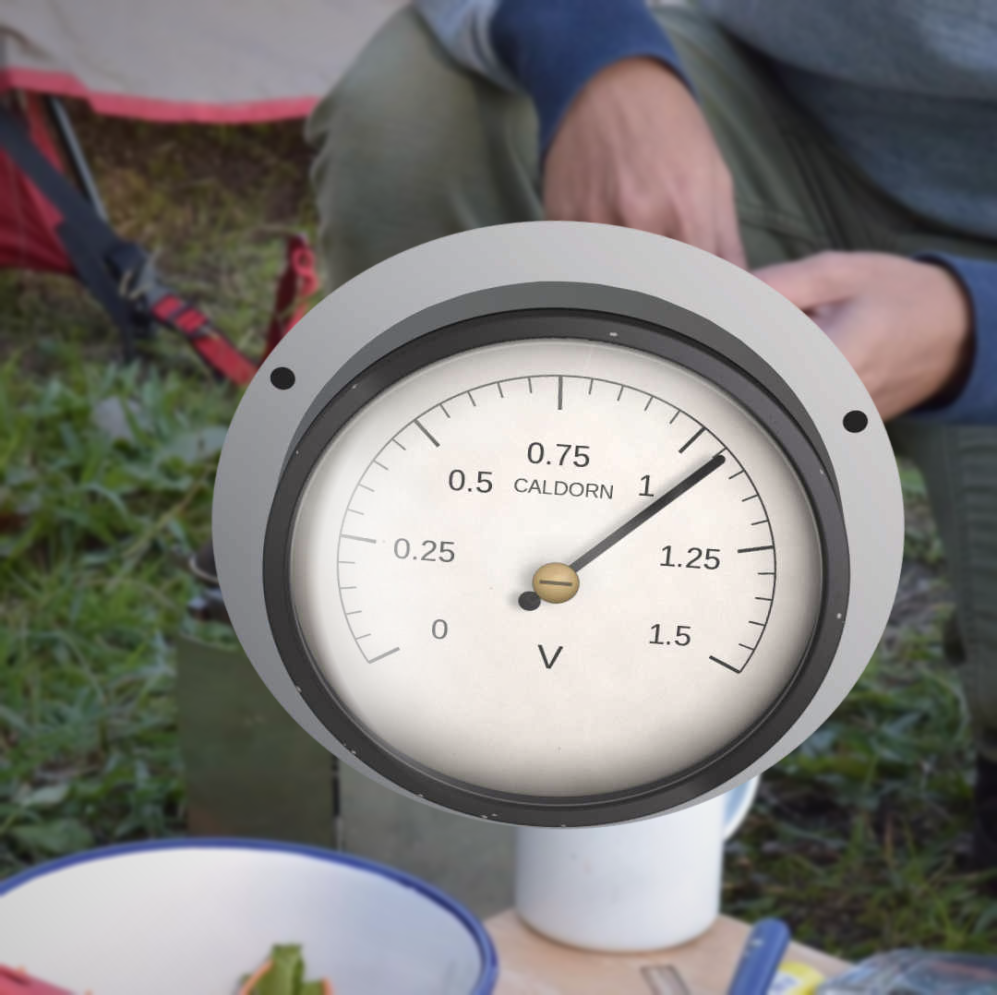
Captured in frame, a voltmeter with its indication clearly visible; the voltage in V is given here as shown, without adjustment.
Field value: 1.05 V
